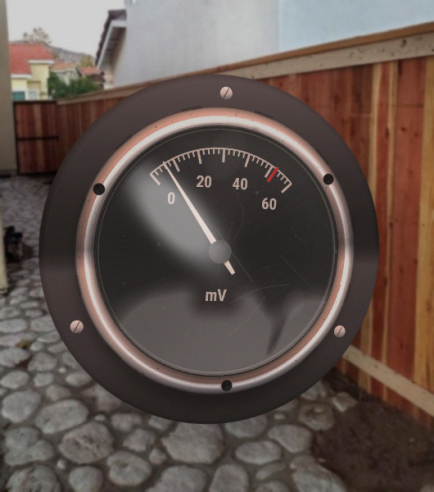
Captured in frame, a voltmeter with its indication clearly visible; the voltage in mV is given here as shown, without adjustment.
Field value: 6 mV
